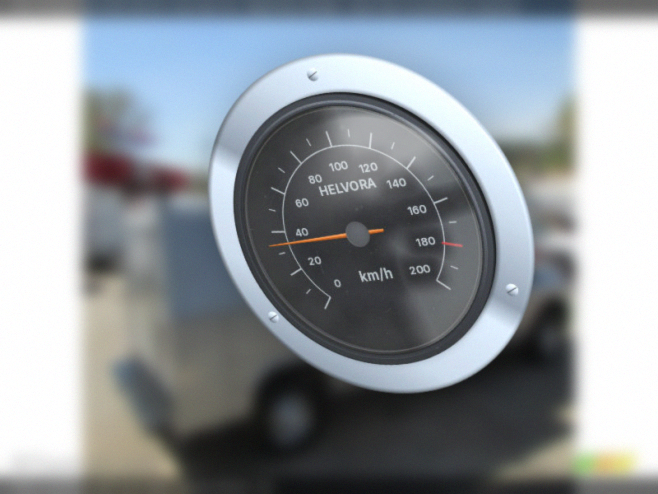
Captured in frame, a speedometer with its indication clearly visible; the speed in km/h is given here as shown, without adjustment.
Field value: 35 km/h
